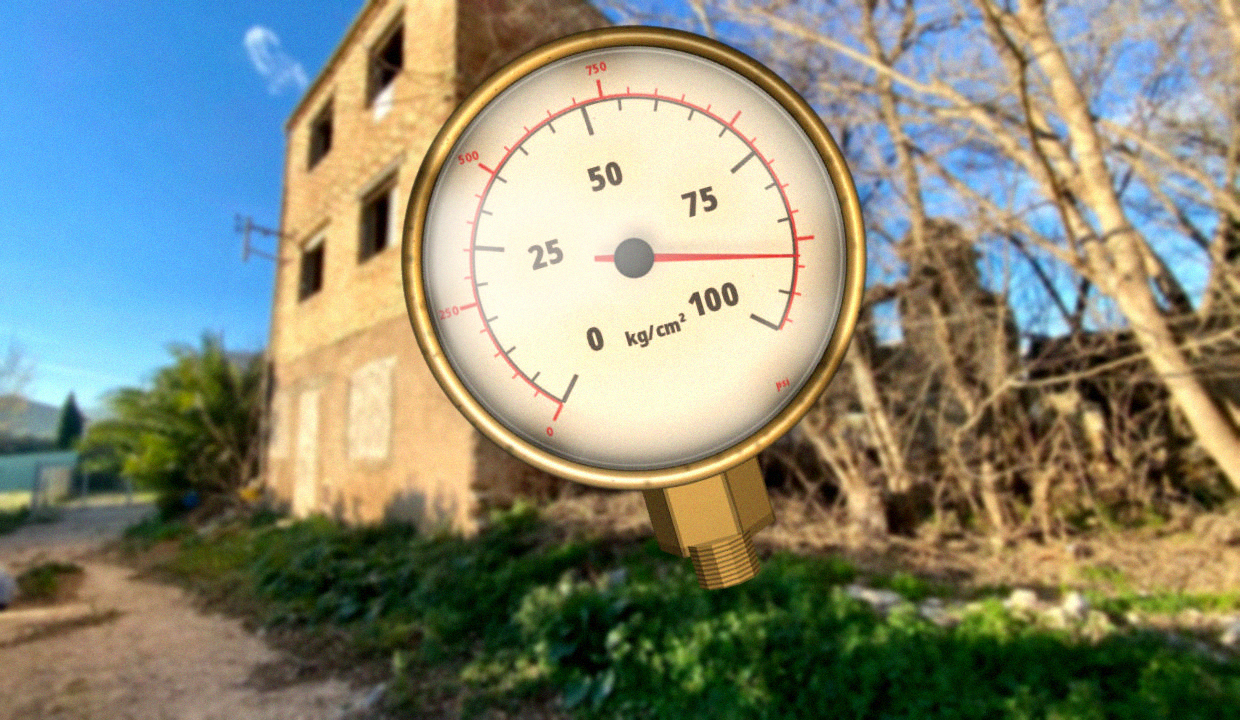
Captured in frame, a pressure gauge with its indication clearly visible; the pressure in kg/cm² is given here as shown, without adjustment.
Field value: 90 kg/cm²
